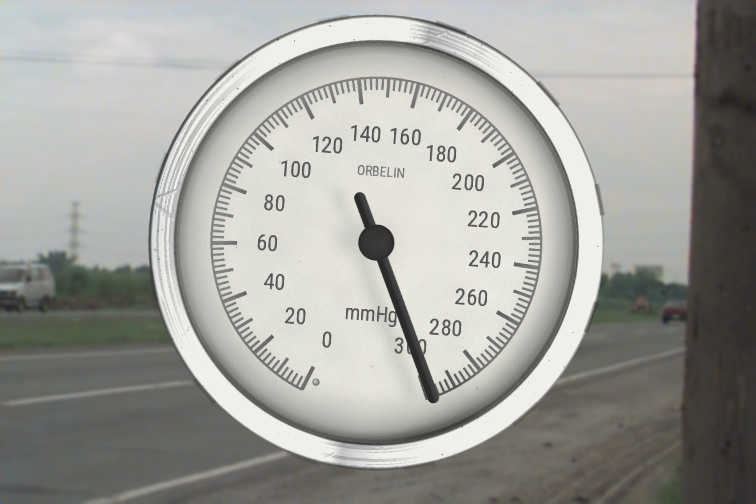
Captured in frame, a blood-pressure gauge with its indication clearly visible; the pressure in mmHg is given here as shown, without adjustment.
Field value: 298 mmHg
